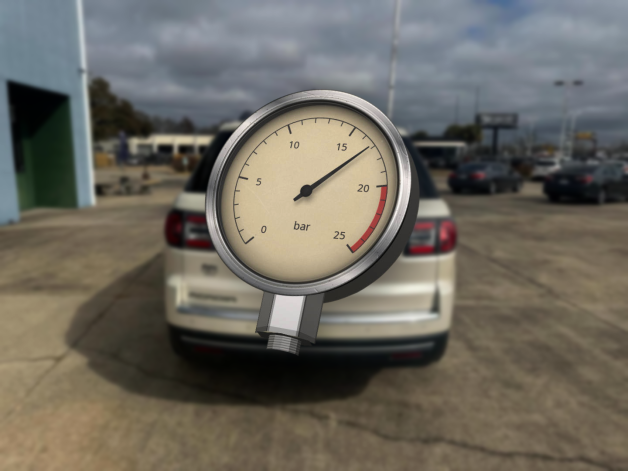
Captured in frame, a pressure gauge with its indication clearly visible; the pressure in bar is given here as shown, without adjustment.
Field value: 17 bar
